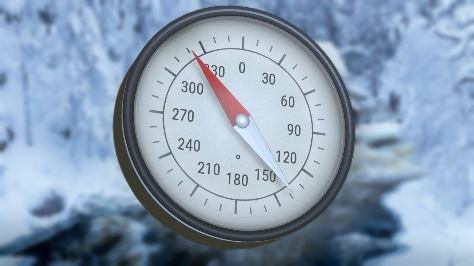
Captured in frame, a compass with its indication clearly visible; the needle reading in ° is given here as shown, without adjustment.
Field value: 320 °
